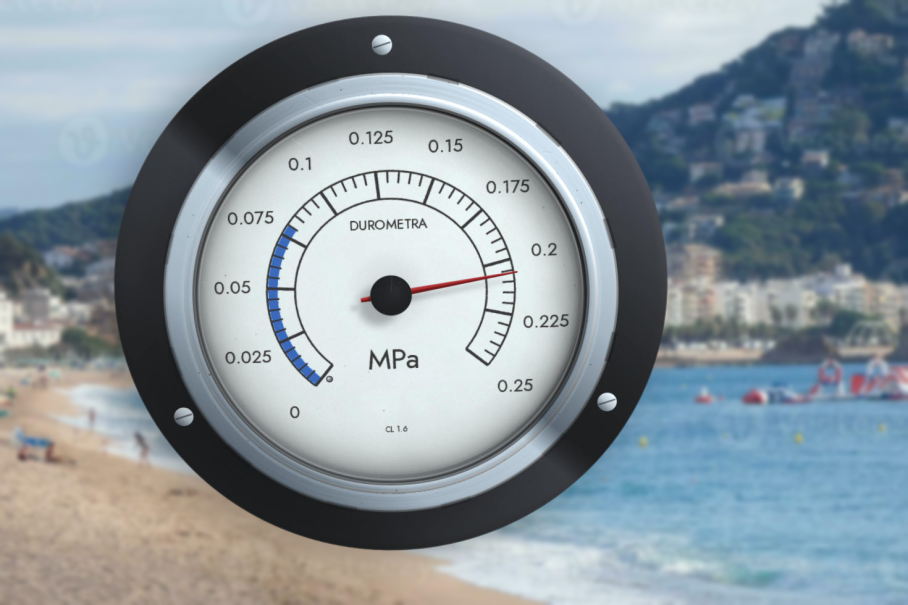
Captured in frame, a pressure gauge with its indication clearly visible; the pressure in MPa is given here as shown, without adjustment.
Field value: 0.205 MPa
